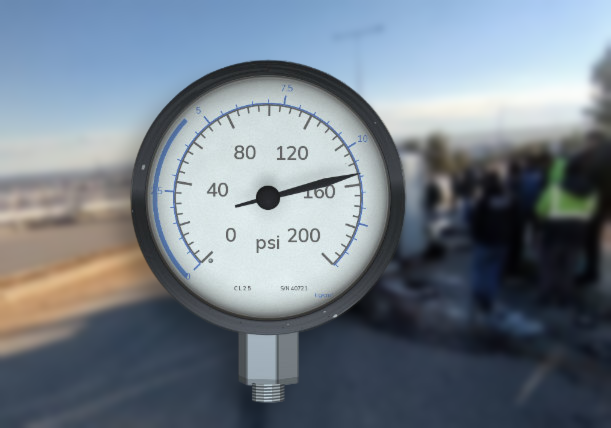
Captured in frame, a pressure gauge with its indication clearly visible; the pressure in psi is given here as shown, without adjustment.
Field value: 155 psi
